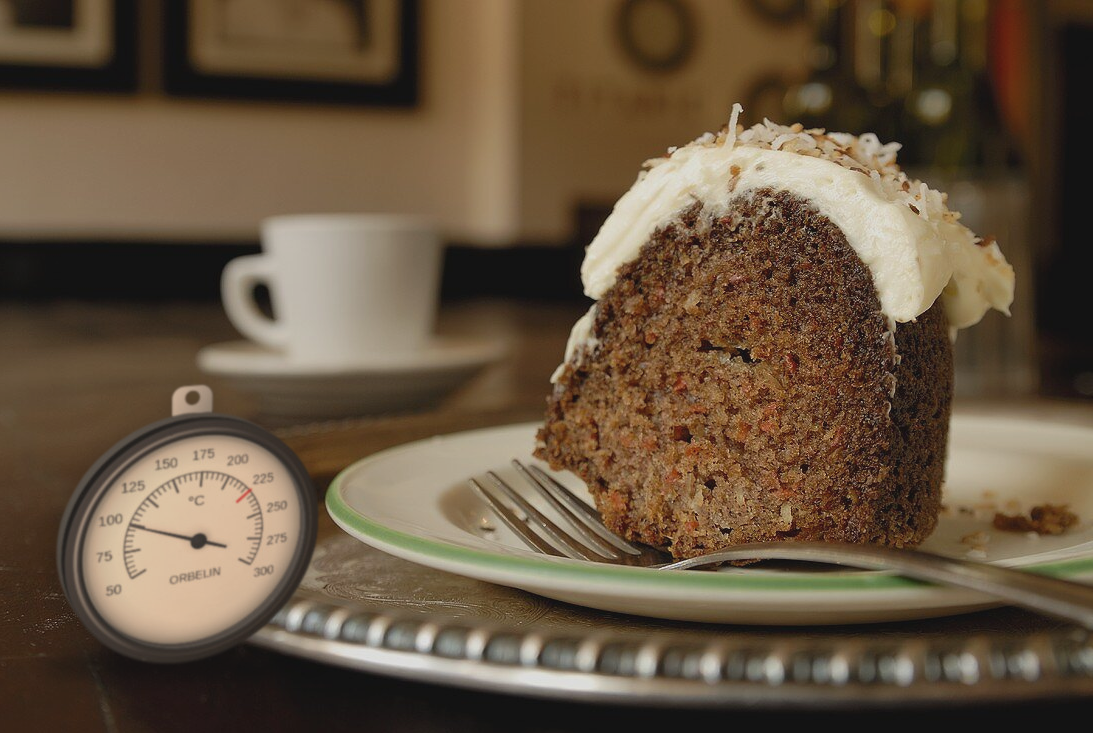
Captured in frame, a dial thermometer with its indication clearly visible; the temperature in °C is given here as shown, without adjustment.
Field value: 100 °C
